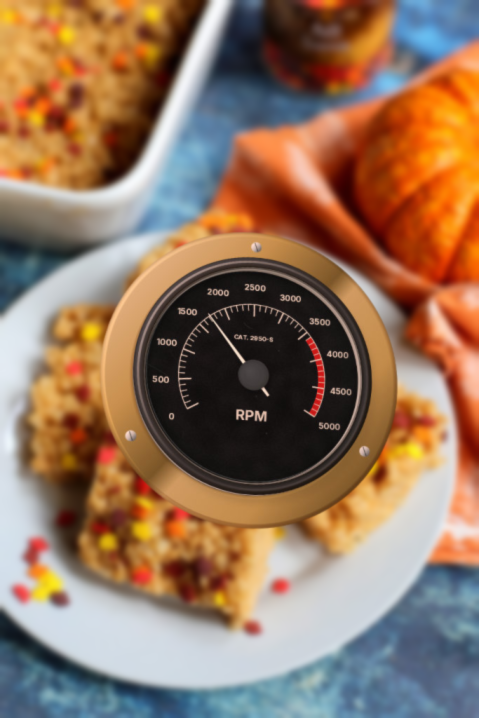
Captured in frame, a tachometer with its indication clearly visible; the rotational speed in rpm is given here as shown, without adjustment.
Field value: 1700 rpm
